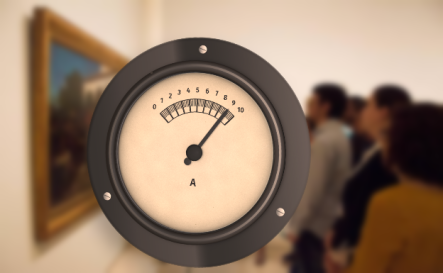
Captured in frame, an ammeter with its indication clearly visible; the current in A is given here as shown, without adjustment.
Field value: 9 A
